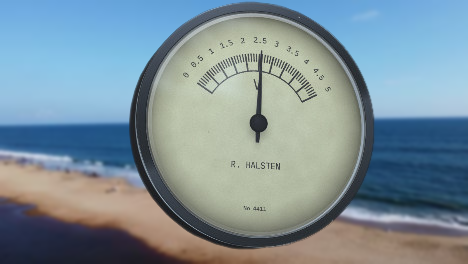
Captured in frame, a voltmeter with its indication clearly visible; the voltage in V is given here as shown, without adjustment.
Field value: 2.5 V
